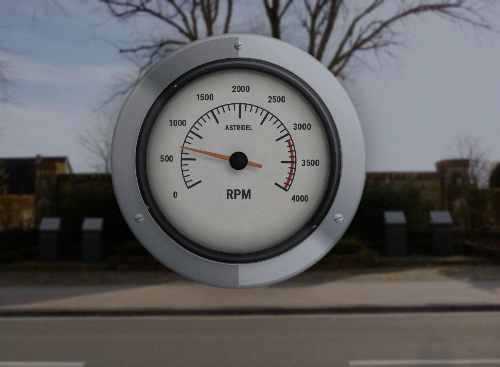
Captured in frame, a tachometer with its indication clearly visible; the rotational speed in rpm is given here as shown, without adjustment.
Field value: 700 rpm
